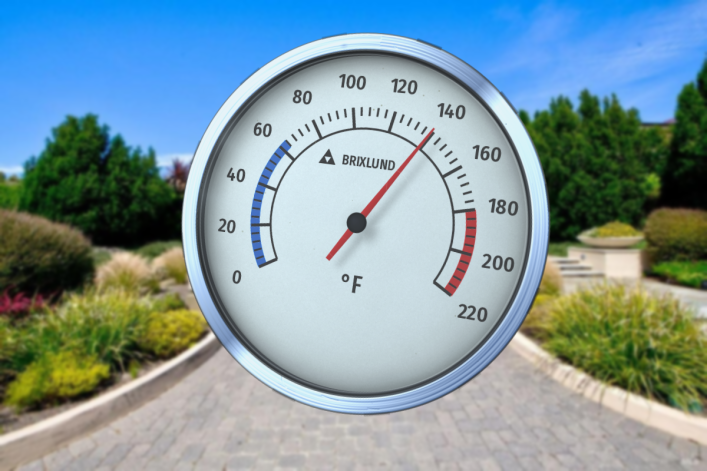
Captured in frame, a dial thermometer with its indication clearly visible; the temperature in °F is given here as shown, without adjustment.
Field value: 140 °F
